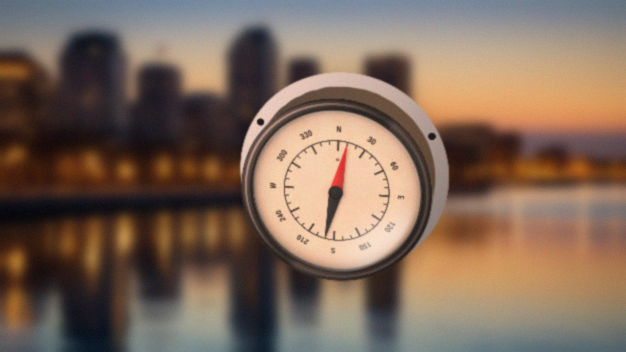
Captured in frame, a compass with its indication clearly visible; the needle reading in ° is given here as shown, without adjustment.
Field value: 10 °
